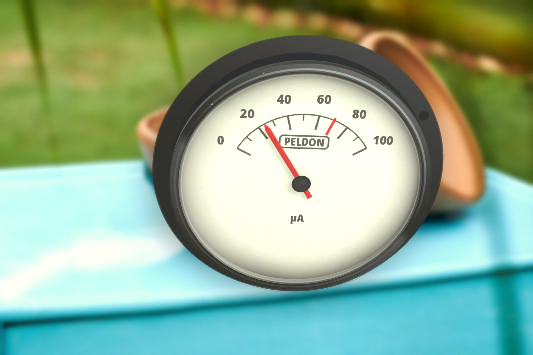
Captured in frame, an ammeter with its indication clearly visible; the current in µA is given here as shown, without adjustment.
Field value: 25 µA
